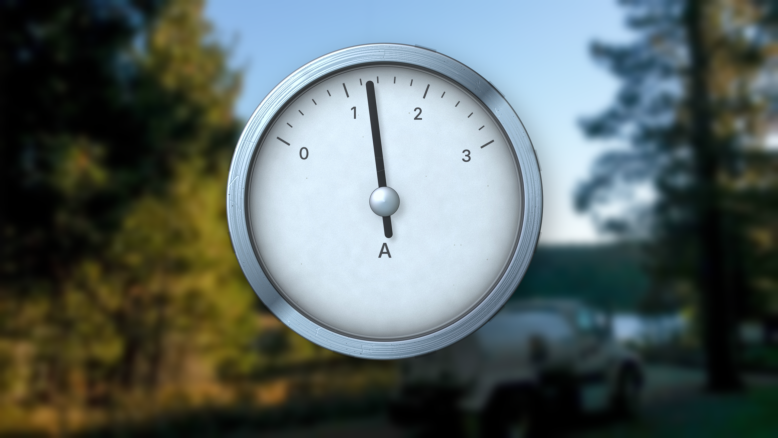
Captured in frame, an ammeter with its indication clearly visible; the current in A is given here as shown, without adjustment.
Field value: 1.3 A
